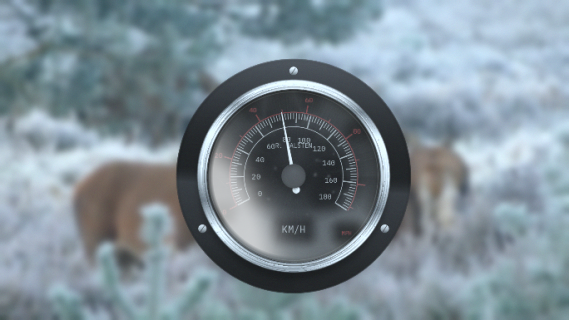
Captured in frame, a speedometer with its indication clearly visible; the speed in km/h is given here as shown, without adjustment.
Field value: 80 km/h
